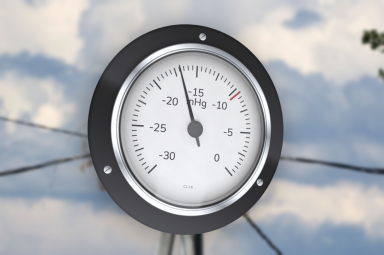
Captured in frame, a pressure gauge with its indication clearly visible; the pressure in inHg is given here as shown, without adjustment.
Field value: -17 inHg
